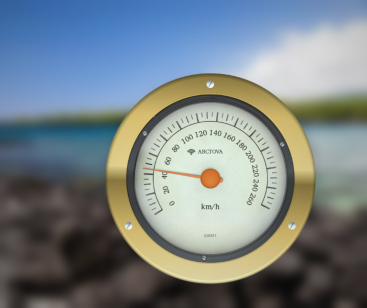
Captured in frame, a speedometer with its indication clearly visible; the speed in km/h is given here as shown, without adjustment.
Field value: 45 km/h
